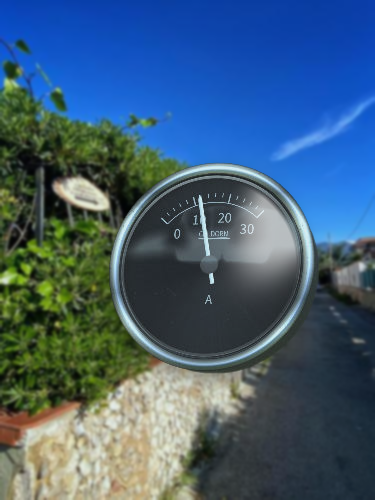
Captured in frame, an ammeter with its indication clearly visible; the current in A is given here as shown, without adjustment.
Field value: 12 A
